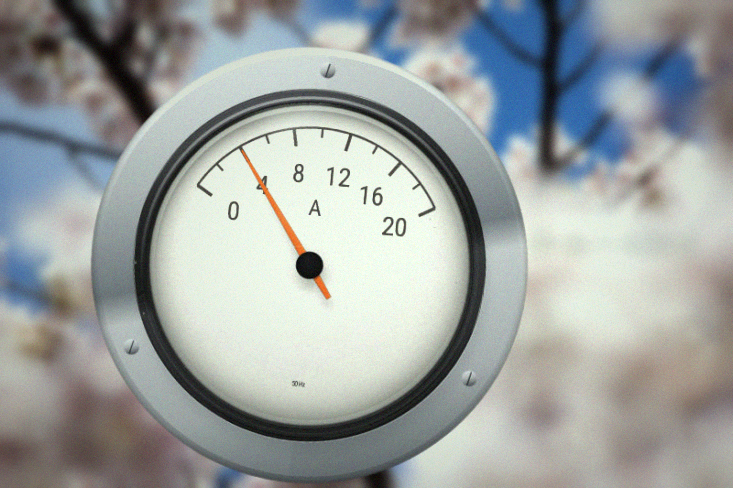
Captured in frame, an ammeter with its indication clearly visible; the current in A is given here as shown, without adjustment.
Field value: 4 A
